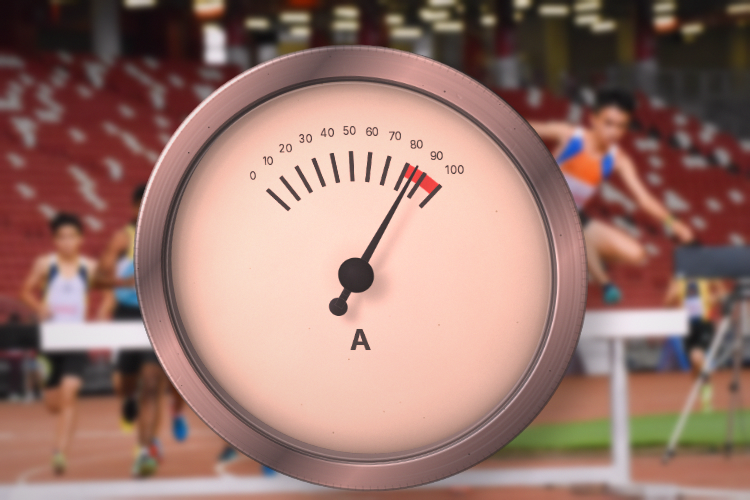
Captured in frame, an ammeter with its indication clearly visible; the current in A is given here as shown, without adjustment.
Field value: 85 A
